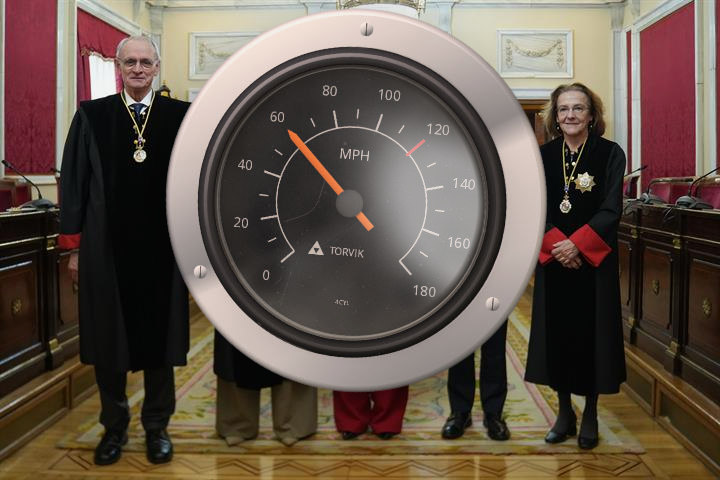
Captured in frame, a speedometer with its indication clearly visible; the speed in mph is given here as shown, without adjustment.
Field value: 60 mph
